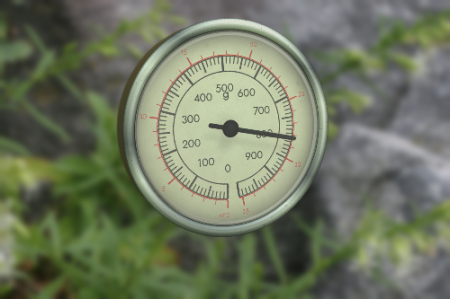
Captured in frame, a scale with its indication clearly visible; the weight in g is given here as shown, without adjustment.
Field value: 800 g
